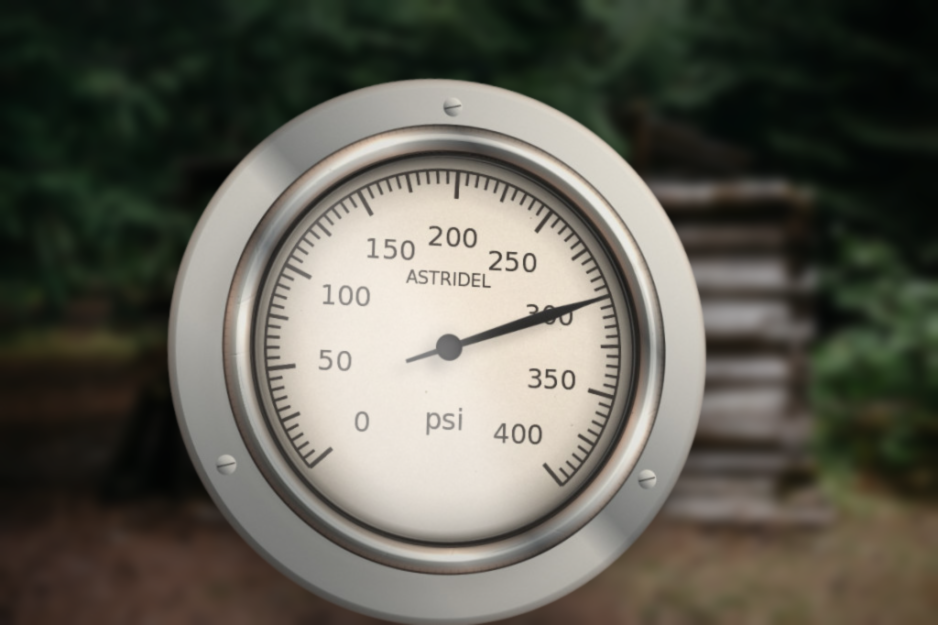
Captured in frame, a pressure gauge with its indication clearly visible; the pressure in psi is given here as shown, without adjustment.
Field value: 300 psi
